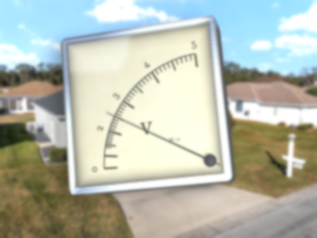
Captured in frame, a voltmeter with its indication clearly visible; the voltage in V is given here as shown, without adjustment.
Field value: 2.5 V
